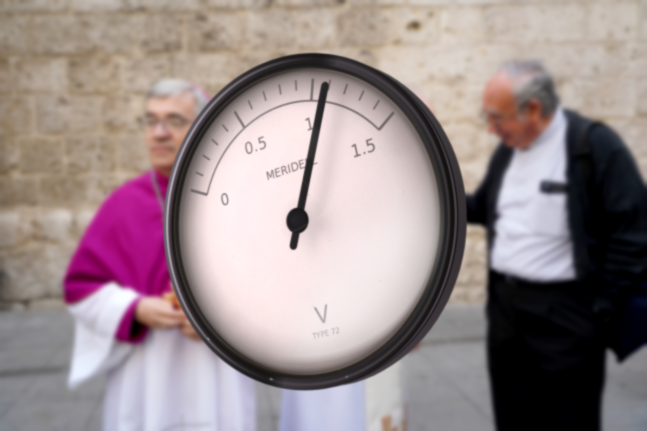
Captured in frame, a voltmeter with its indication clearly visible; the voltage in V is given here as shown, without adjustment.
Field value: 1.1 V
